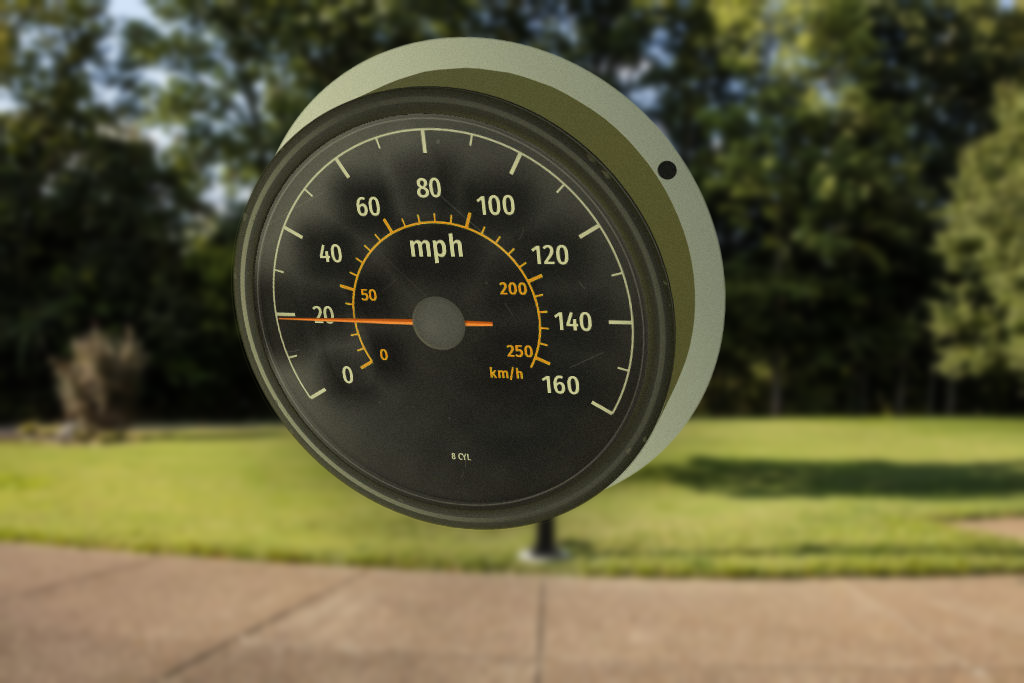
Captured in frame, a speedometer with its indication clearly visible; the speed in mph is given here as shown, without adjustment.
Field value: 20 mph
